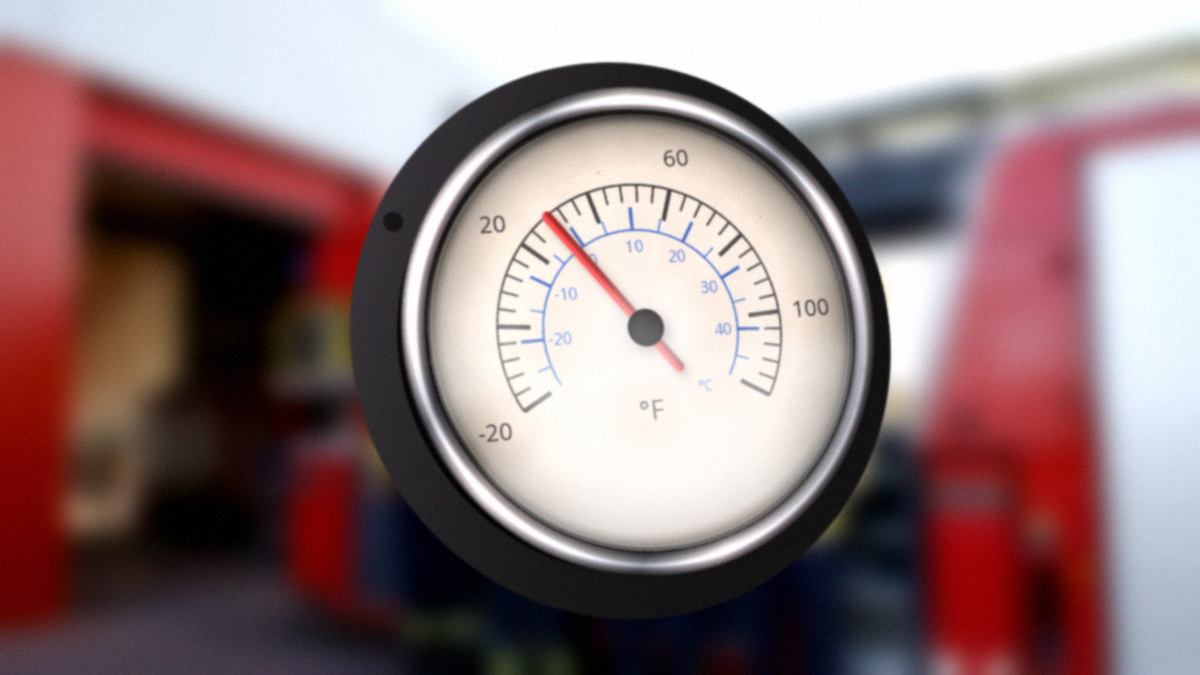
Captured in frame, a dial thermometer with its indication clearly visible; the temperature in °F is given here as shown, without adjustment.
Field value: 28 °F
